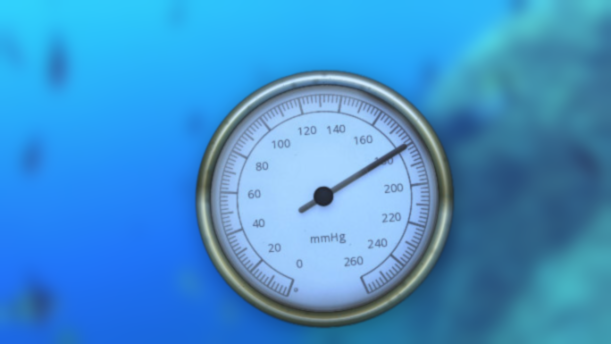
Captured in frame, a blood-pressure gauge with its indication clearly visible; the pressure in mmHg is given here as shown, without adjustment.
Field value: 180 mmHg
